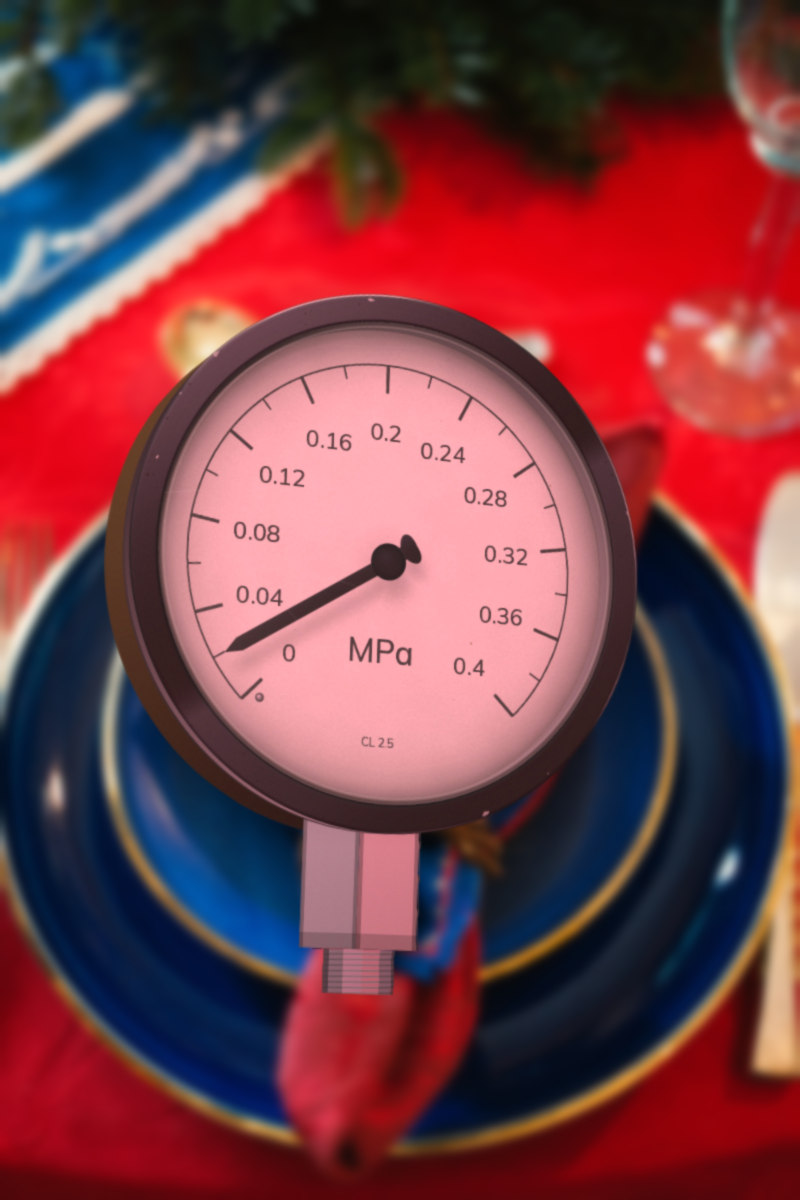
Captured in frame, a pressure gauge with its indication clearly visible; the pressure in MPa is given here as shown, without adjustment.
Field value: 0.02 MPa
